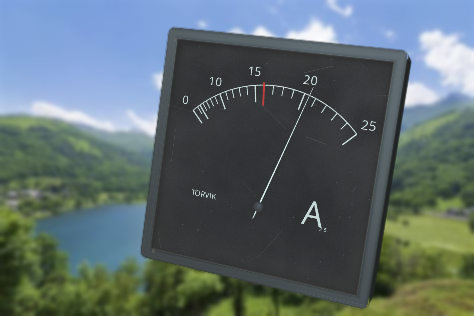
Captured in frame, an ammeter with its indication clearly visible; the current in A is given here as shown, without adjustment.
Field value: 20.5 A
